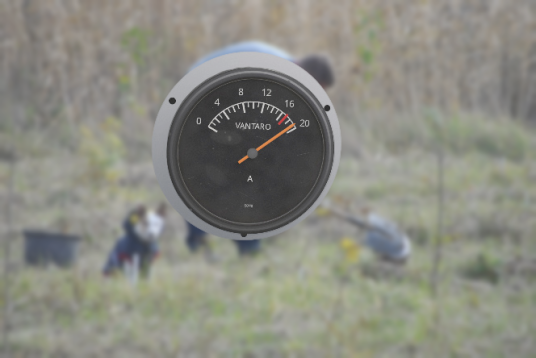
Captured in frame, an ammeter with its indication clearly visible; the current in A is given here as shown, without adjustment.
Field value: 19 A
